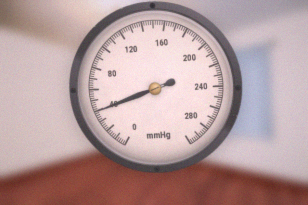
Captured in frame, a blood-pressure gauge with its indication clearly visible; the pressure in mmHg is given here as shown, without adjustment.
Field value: 40 mmHg
